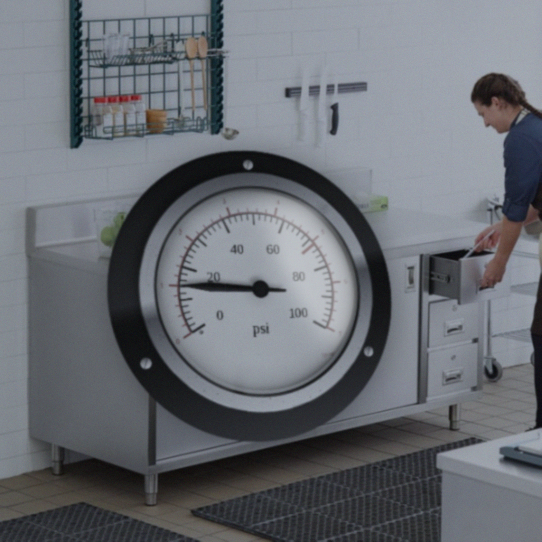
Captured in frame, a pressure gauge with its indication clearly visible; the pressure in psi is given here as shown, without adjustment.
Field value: 14 psi
